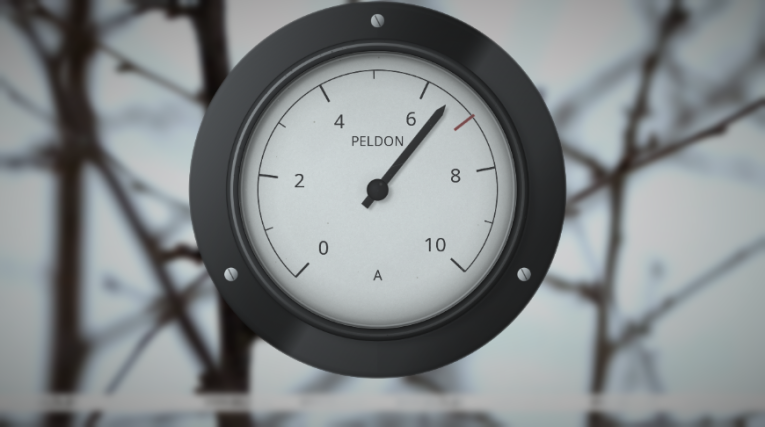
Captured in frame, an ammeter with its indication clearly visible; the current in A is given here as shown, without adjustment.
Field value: 6.5 A
